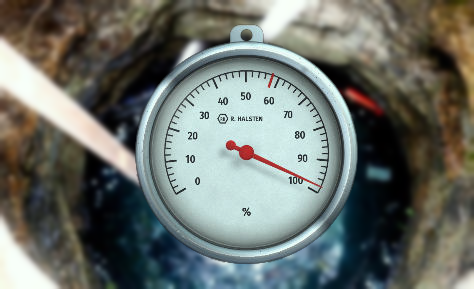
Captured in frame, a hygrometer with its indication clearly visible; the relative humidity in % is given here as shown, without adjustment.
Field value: 98 %
